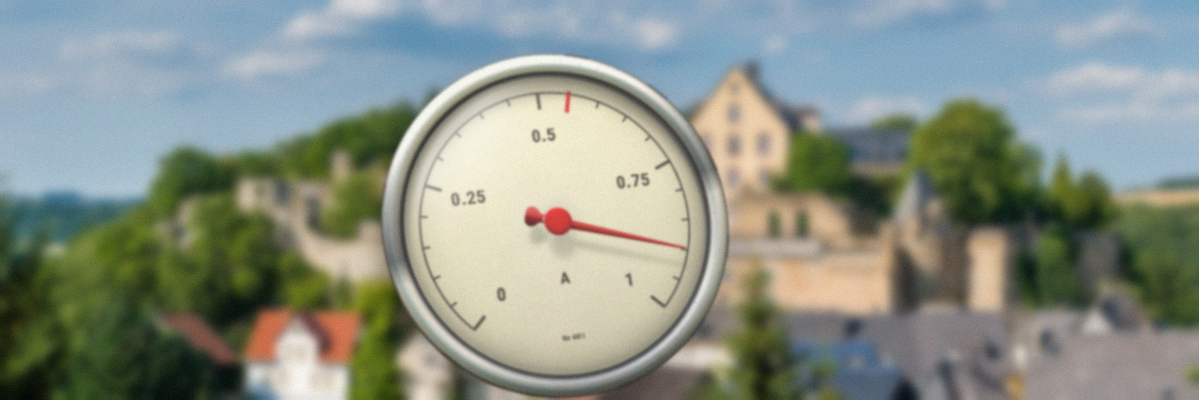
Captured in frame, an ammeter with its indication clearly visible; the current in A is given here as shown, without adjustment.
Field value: 0.9 A
